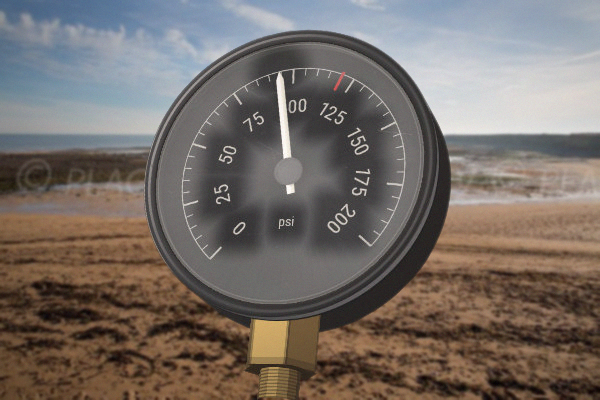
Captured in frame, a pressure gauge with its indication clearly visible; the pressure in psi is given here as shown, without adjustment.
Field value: 95 psi
